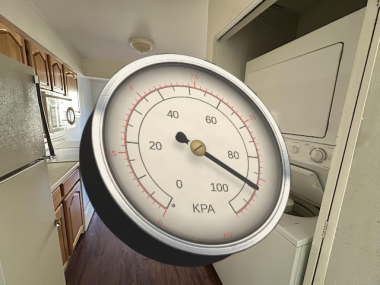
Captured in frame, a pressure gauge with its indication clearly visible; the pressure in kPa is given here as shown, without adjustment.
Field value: 90 kPa
